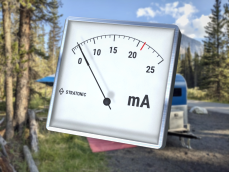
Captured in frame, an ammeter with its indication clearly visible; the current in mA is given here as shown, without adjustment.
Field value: 5 mA
